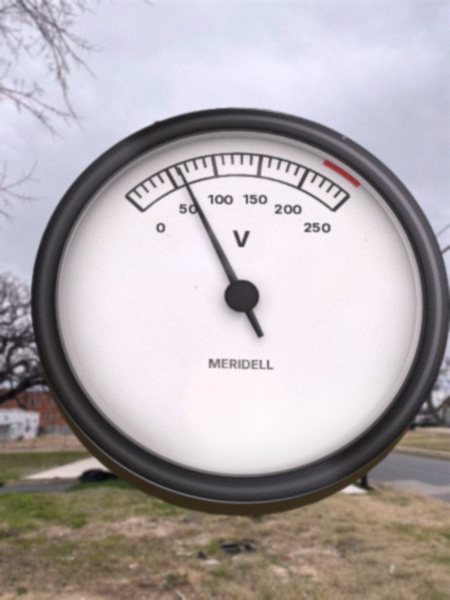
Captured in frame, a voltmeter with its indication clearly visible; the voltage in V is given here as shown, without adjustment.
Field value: 60 V
